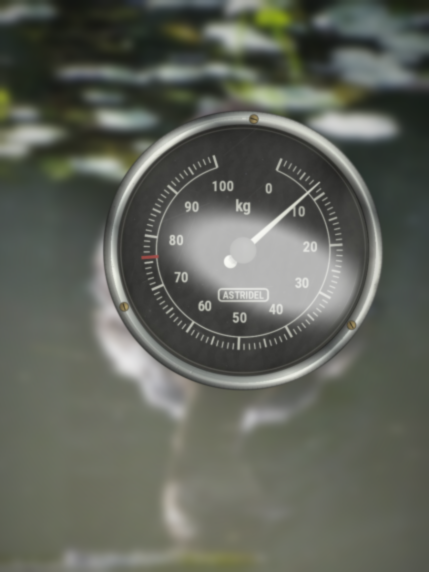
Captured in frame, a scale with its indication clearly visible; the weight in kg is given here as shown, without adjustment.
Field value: 8 kg
